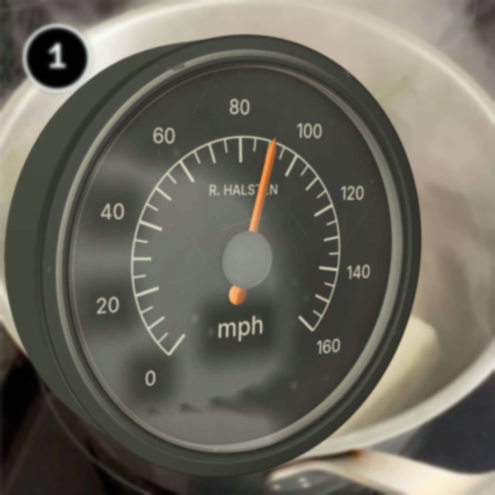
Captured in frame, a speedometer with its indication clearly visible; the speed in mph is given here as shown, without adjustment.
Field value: 90 mph
